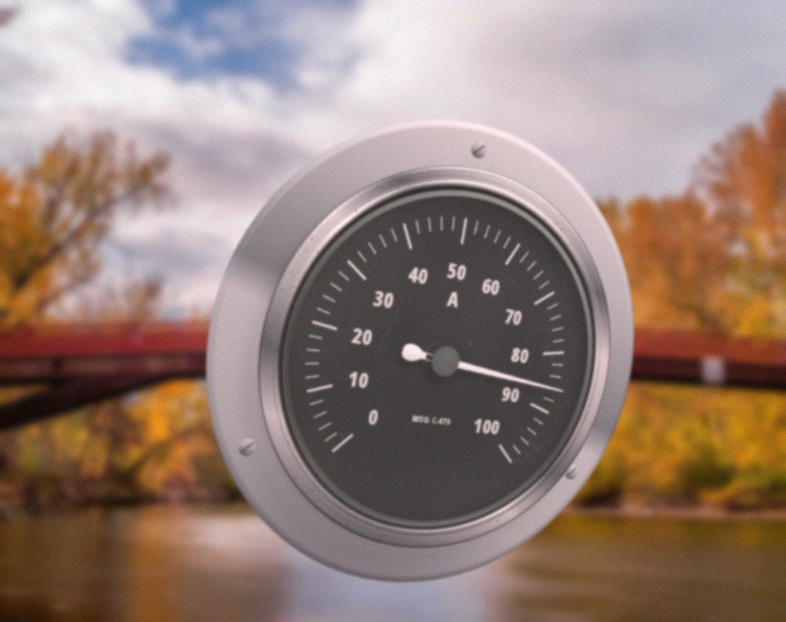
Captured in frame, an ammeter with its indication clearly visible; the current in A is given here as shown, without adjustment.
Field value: 86 A
